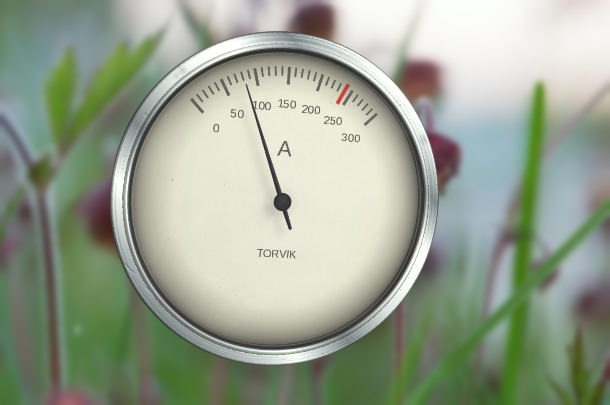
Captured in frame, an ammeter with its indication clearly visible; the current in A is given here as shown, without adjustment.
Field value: 80 A
